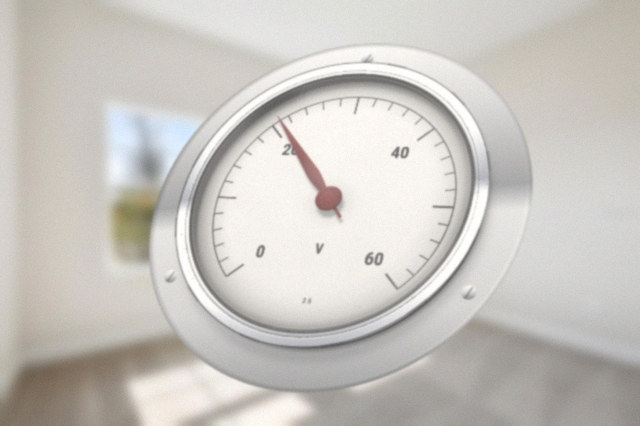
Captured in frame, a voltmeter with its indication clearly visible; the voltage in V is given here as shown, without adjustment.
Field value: 21 V
